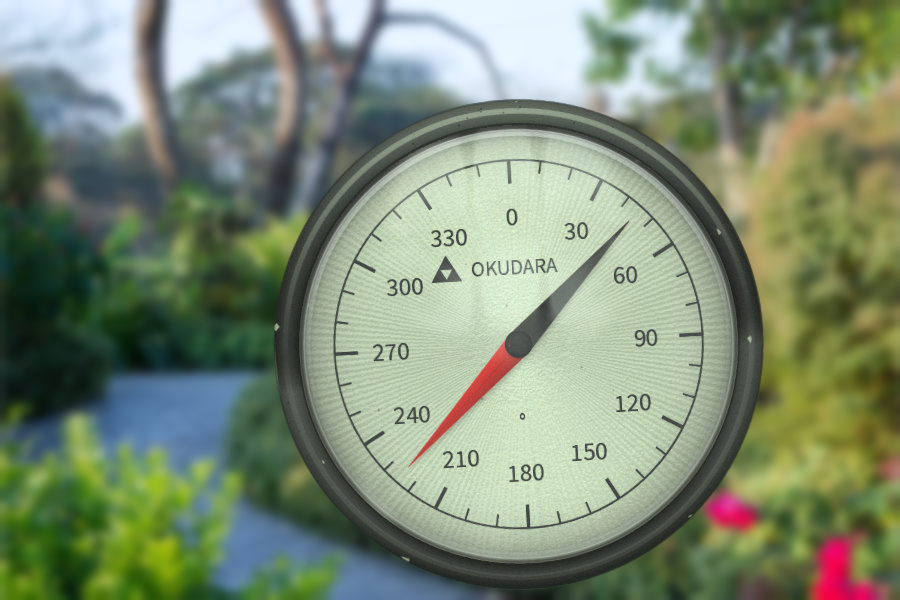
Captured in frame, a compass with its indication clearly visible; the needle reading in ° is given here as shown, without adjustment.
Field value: 225 °
